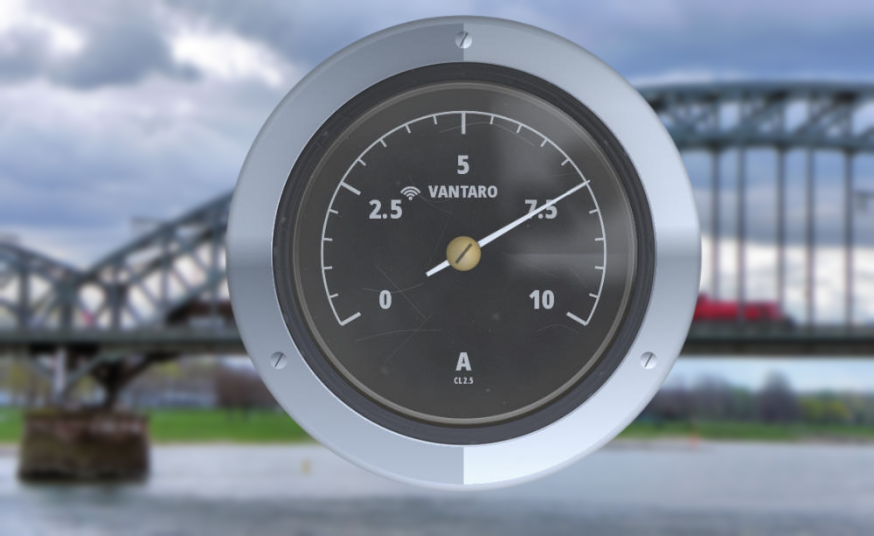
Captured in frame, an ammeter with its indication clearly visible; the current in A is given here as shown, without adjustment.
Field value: 7.5 A
